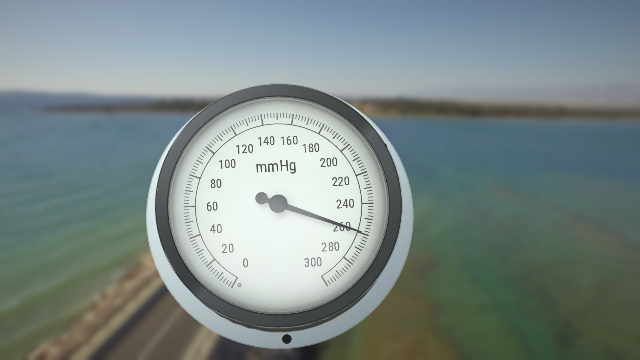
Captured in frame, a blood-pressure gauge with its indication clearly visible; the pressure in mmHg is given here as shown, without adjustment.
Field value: 260 mmHg
